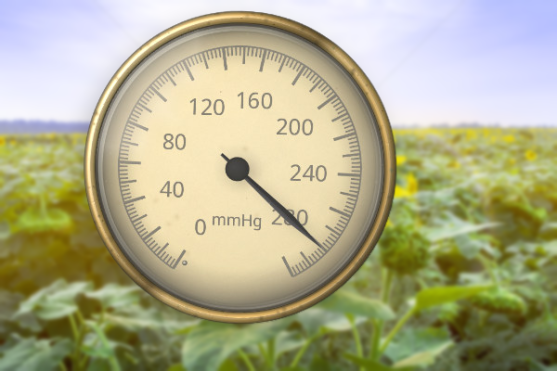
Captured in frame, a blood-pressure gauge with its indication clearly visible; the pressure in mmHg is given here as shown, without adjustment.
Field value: 280 mmHg
